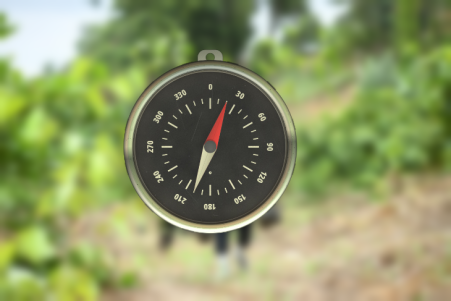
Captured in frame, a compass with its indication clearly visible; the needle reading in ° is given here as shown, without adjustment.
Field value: 20 °
